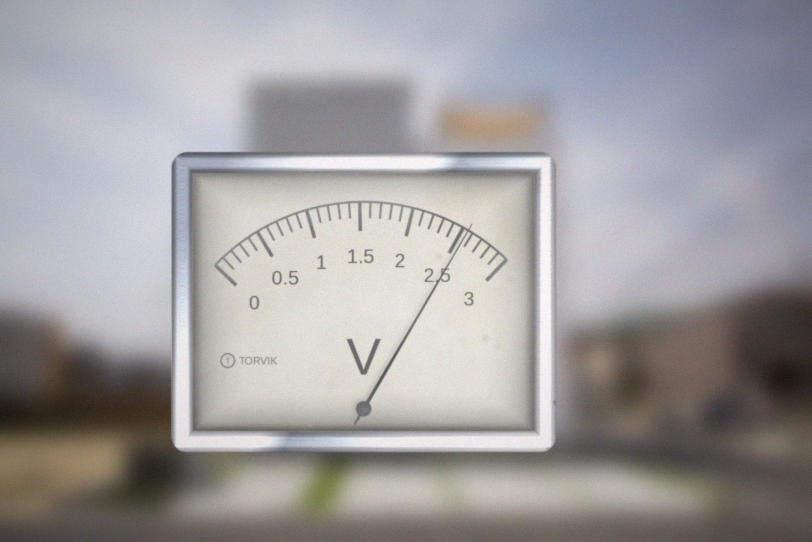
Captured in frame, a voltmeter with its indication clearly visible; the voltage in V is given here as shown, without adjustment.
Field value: 2.55 V
